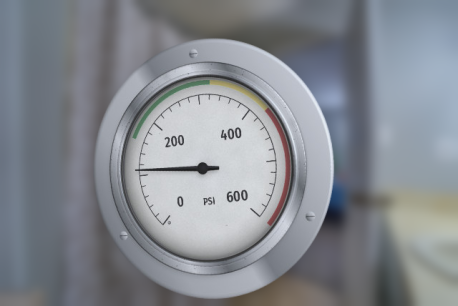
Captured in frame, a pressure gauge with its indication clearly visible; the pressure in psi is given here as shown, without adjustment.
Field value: 110 psi
